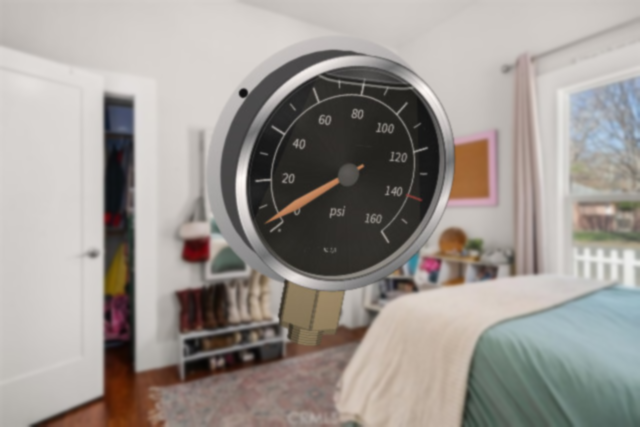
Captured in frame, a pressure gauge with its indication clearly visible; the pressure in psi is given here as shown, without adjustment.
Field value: 5 psi
